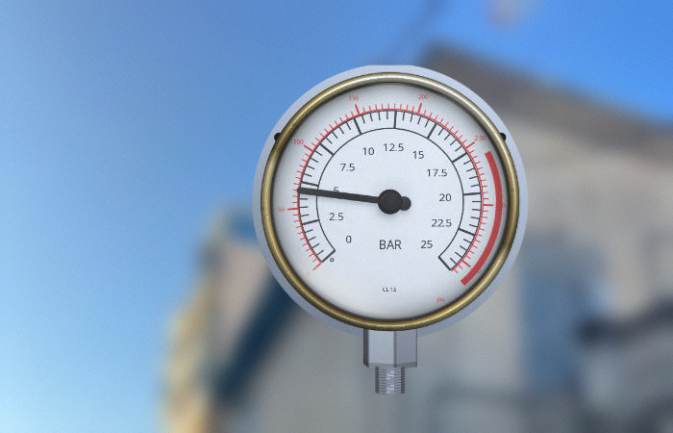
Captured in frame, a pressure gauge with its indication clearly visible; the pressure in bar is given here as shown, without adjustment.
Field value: 4.5 bar
